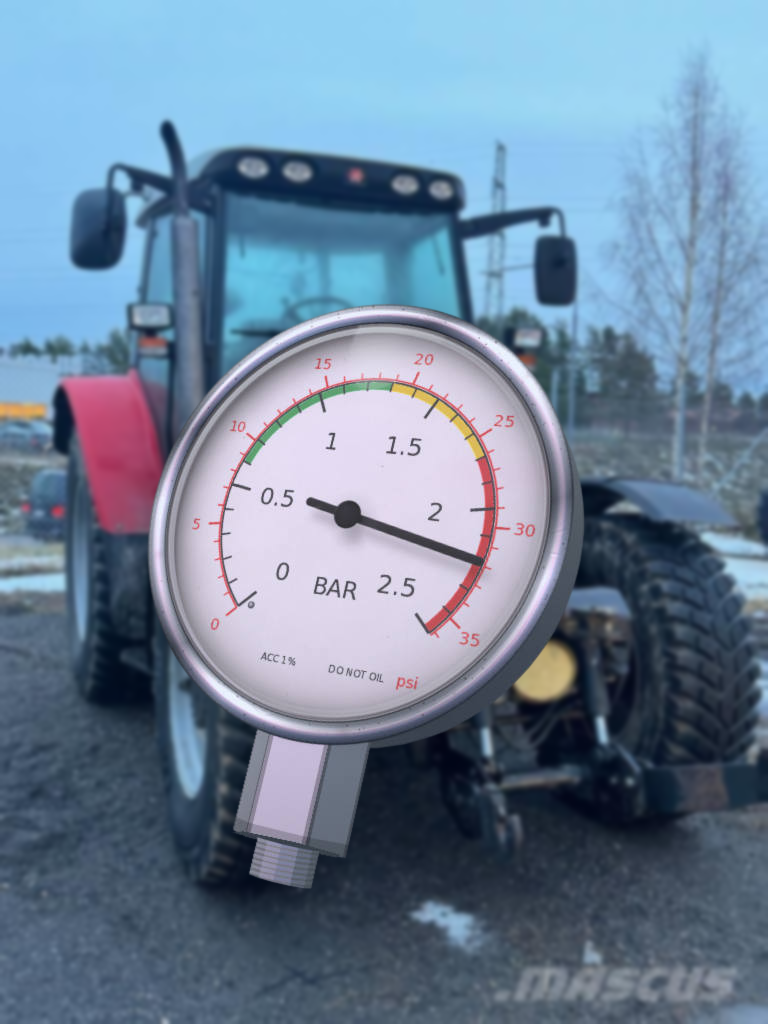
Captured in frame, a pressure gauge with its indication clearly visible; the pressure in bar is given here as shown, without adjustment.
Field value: 2.2 bar
